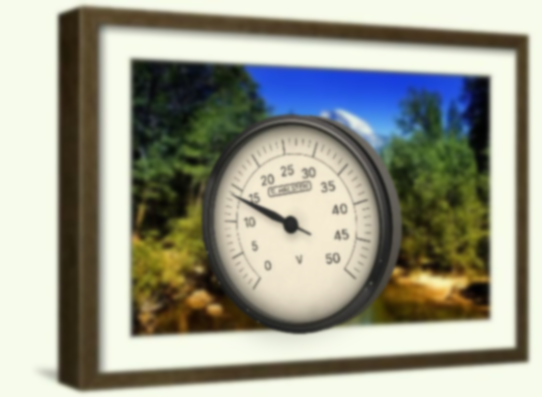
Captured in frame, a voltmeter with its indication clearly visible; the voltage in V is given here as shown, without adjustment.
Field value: 14 V
